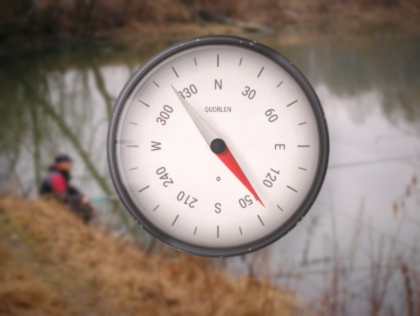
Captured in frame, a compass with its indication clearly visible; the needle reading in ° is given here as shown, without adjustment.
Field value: 142.5 °
